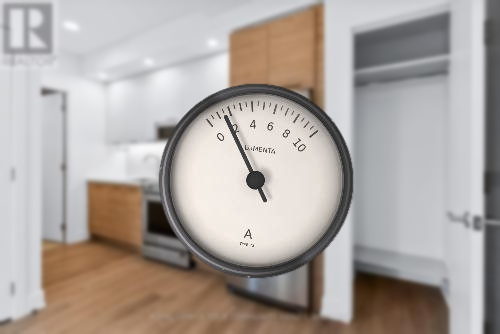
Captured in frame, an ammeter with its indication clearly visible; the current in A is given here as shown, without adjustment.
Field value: 1.5 A
